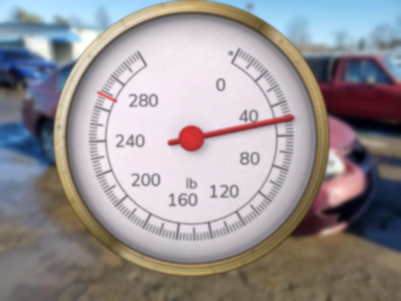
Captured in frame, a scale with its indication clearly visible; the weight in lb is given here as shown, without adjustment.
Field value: 50 lb
